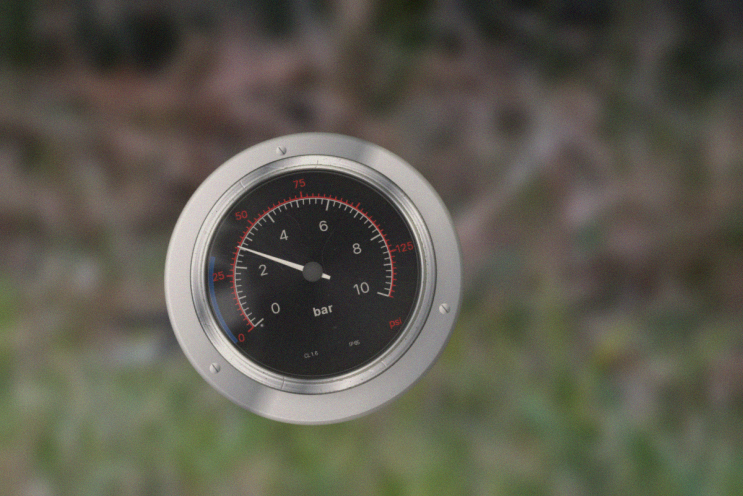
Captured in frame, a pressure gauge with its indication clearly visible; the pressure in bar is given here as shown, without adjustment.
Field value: 2.6 bar
